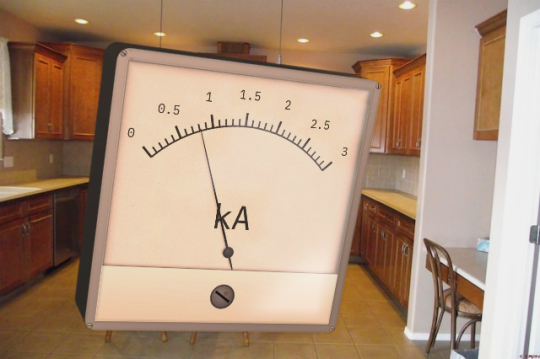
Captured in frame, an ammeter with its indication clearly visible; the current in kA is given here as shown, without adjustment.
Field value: 0.8 kA
